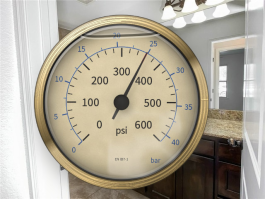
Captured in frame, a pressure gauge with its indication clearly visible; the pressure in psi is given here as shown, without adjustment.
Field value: 360 psi
